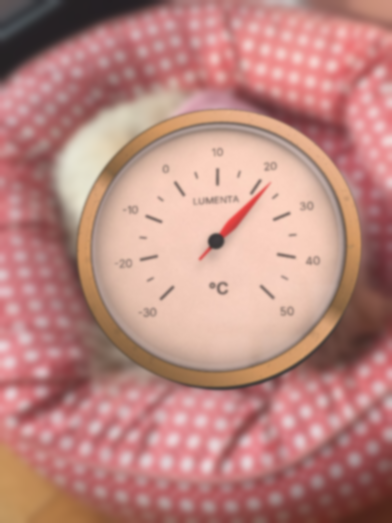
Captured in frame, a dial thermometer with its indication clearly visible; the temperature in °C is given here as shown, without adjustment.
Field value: 22.5 °C
